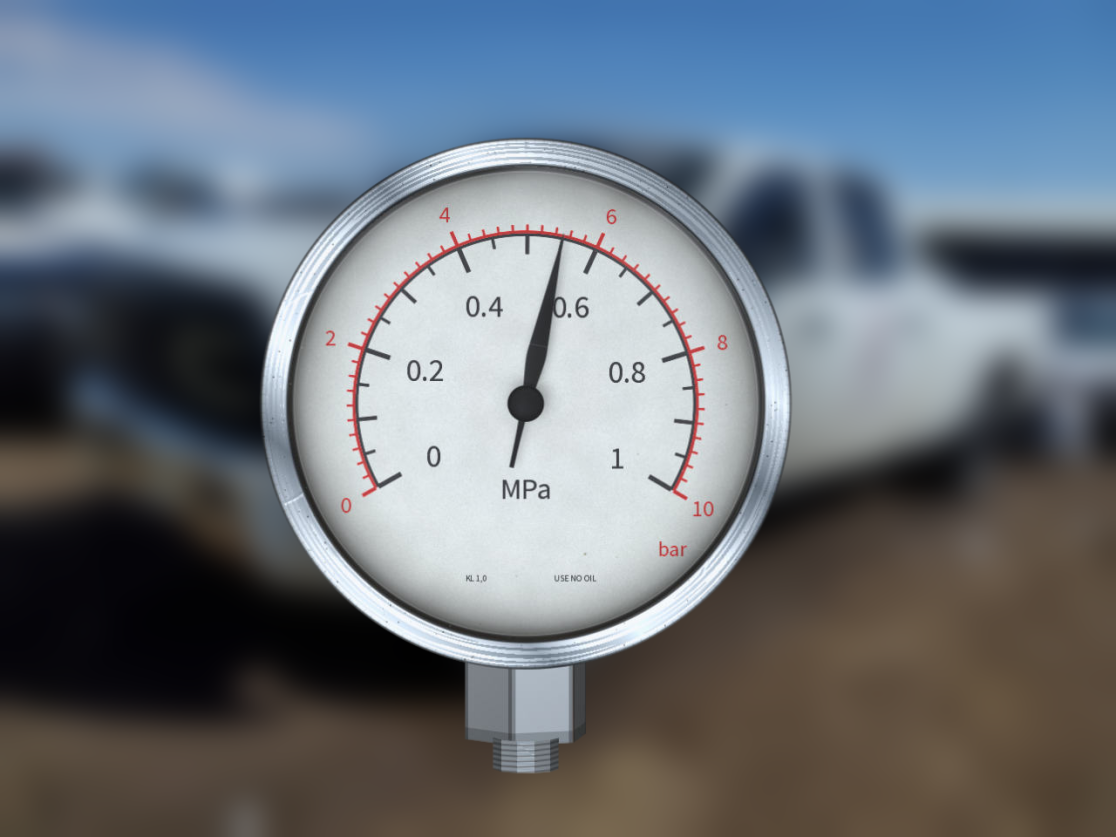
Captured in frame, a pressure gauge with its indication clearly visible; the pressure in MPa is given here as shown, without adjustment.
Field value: 0.55 MPa
